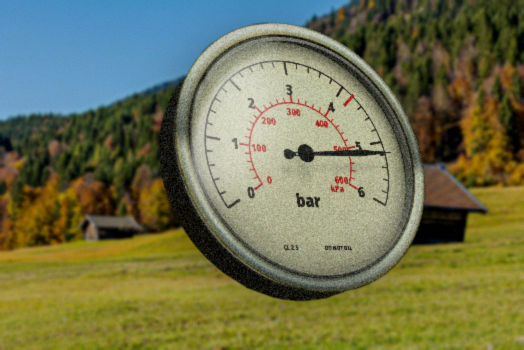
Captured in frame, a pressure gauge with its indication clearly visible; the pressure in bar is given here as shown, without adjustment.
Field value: 5.2 bar
